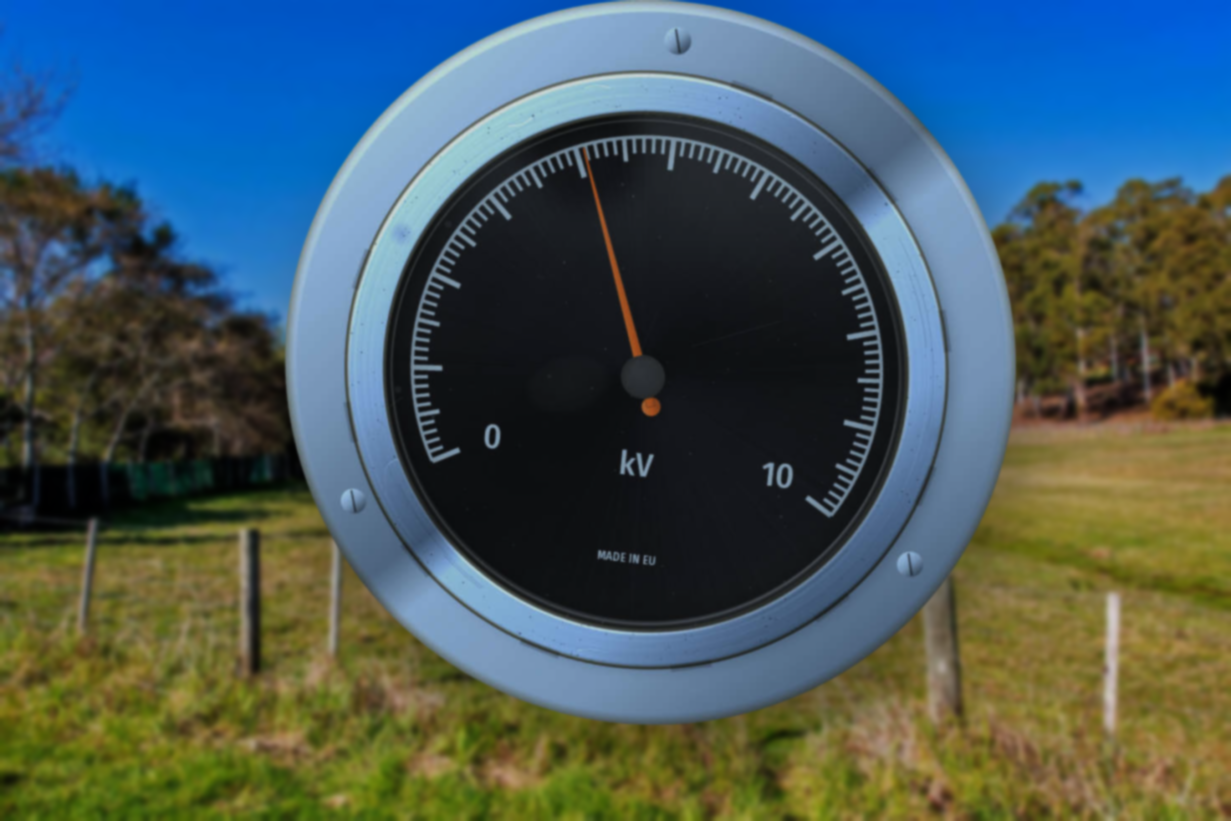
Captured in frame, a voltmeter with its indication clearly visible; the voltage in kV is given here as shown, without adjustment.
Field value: 4.1 kV
